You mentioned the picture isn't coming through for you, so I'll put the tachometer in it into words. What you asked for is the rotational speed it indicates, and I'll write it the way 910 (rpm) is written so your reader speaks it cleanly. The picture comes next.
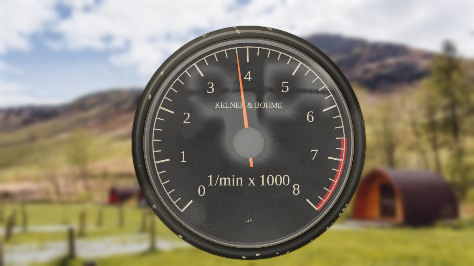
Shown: 3800 (rpm)
